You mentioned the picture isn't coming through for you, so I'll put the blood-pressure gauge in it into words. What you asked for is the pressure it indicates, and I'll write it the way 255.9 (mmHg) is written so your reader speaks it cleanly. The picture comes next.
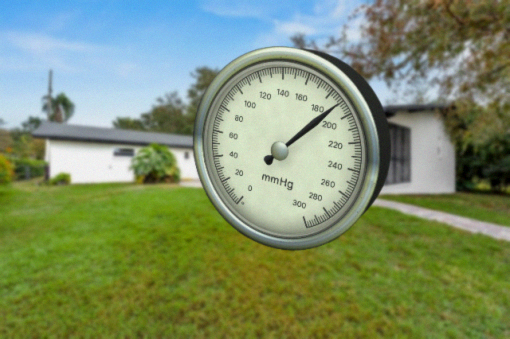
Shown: 190 (mmHg)
